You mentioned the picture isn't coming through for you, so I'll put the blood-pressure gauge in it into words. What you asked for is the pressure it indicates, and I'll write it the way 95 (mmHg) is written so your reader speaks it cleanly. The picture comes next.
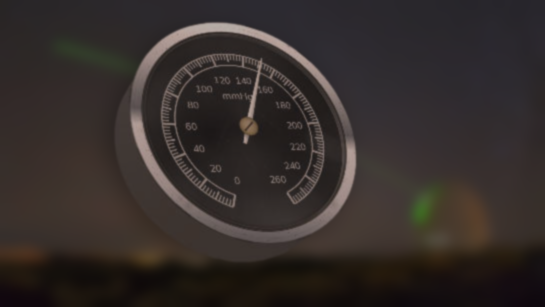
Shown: 150 (mmHg)
